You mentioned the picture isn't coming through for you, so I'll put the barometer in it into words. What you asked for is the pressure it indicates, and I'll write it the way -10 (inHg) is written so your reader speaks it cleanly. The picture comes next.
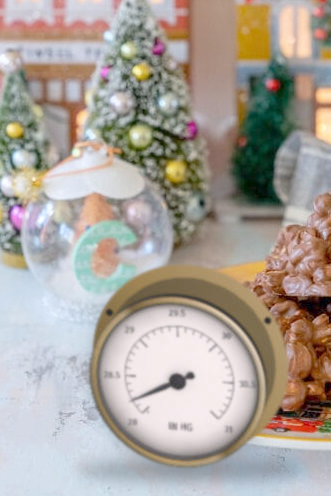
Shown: 28.2 (inHg)
